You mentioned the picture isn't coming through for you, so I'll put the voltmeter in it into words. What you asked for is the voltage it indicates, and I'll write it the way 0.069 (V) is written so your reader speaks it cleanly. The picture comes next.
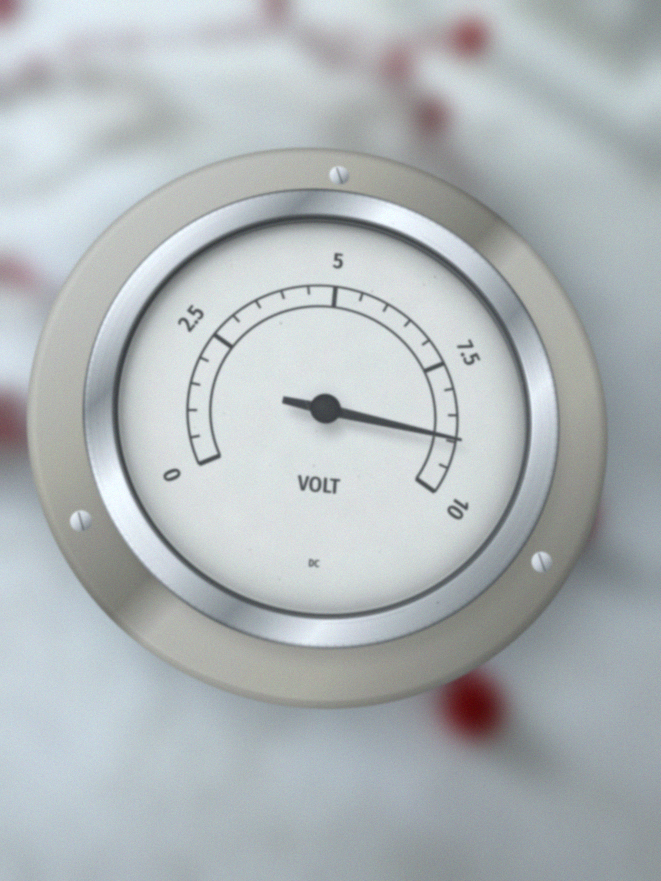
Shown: 9 (V)
